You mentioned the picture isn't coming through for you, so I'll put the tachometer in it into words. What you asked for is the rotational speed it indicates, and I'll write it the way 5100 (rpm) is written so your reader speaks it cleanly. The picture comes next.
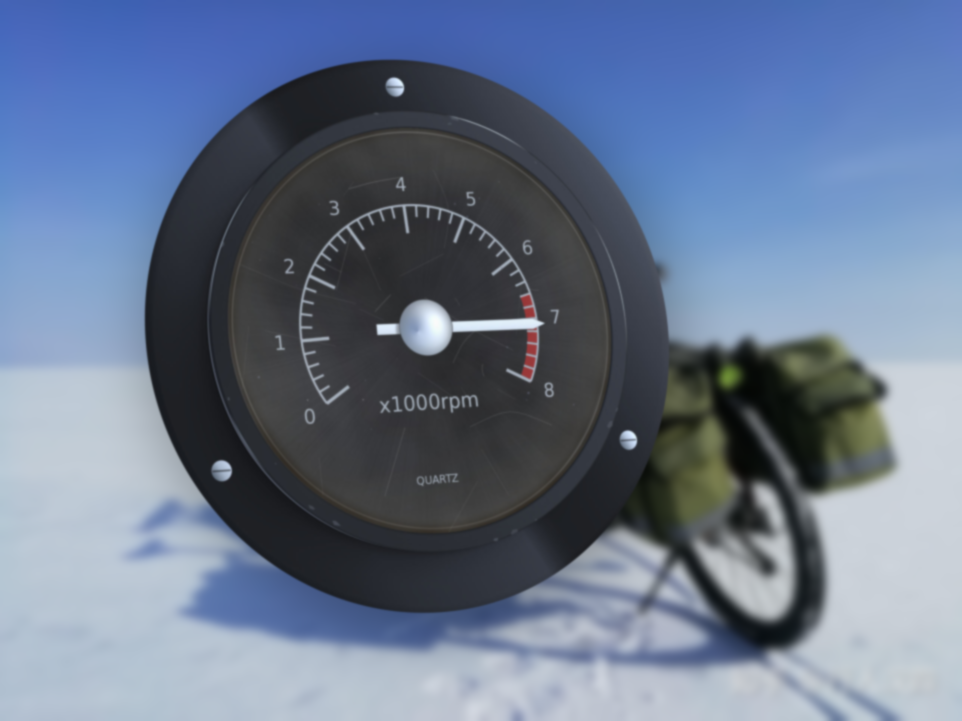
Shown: 7100 (rpm)
